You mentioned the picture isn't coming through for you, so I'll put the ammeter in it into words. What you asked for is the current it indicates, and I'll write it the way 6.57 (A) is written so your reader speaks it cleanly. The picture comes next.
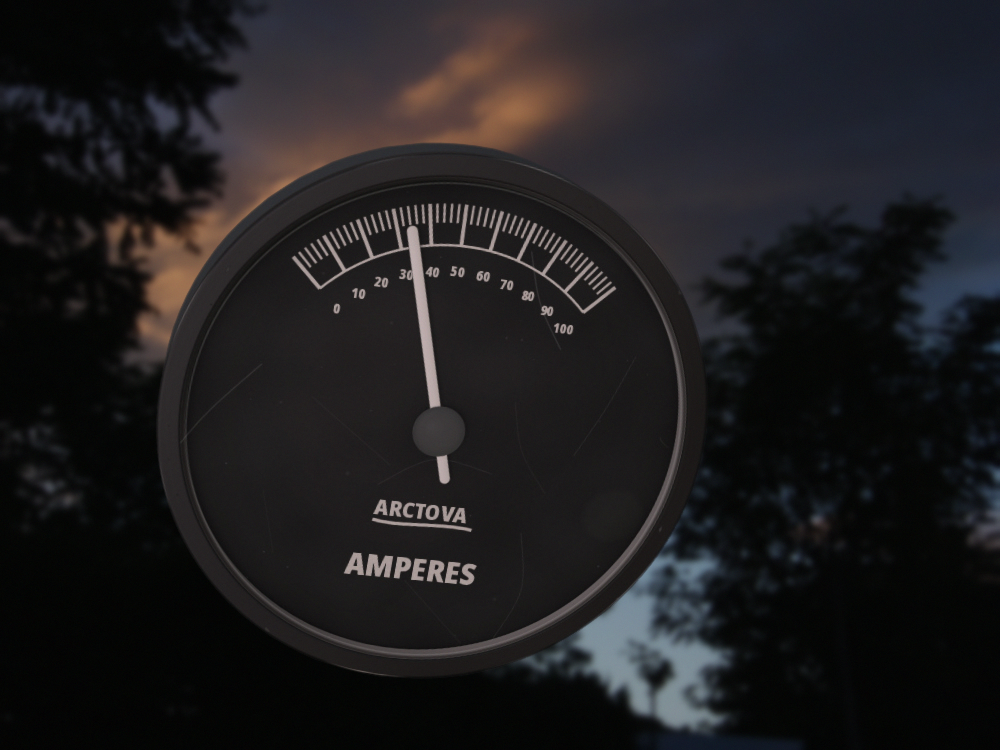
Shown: 34 (A)
